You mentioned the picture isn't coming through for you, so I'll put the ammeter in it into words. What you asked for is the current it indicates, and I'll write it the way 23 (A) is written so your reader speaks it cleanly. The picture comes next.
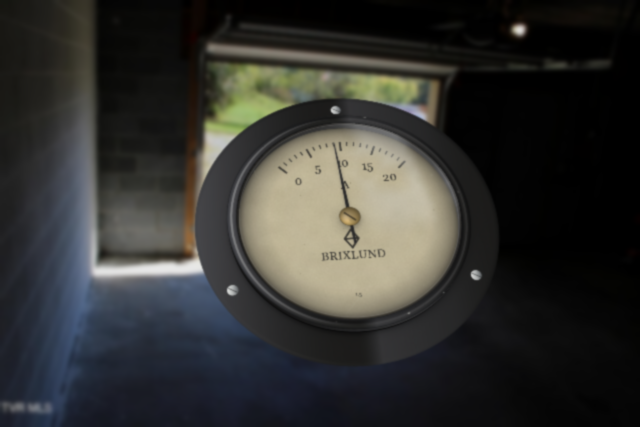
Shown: 9 (A)
